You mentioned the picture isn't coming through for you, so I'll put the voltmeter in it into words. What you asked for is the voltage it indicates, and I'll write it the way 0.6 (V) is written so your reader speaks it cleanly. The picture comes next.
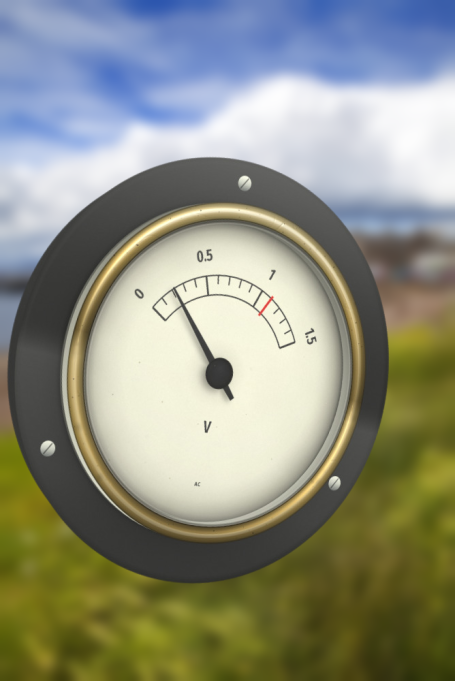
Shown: 0.2 (V)
